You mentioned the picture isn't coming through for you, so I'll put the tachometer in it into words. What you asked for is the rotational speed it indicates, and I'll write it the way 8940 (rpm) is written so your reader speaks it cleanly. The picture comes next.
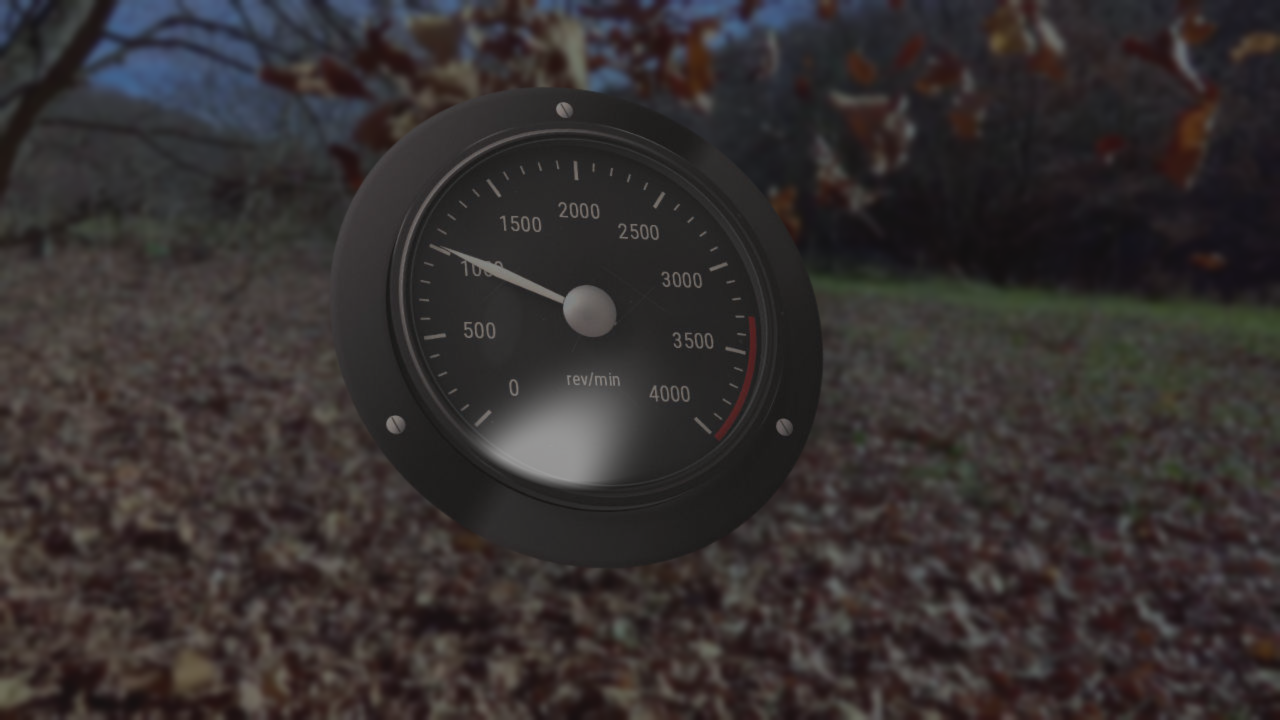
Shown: 1000 (rpm)
